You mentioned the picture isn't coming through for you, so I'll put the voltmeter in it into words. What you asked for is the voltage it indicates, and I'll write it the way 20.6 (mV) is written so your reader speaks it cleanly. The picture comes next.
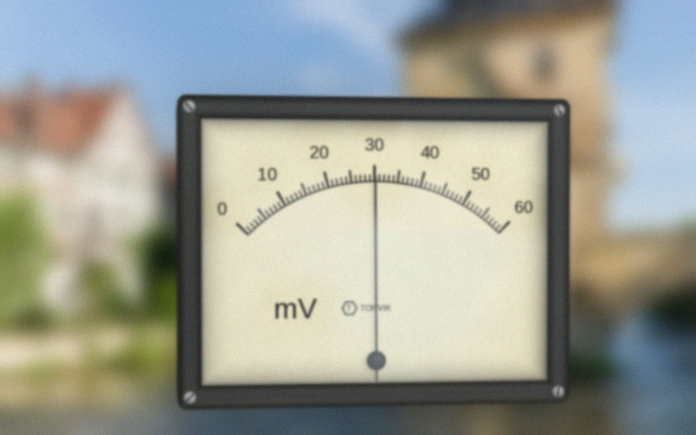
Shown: 30 (mV)
